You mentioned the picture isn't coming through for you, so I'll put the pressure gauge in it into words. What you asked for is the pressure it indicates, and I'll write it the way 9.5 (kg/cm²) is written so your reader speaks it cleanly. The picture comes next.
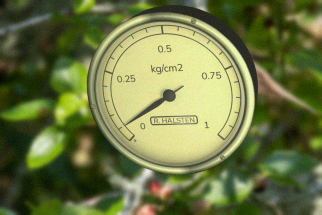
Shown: 0.05 (kg/cm²)
